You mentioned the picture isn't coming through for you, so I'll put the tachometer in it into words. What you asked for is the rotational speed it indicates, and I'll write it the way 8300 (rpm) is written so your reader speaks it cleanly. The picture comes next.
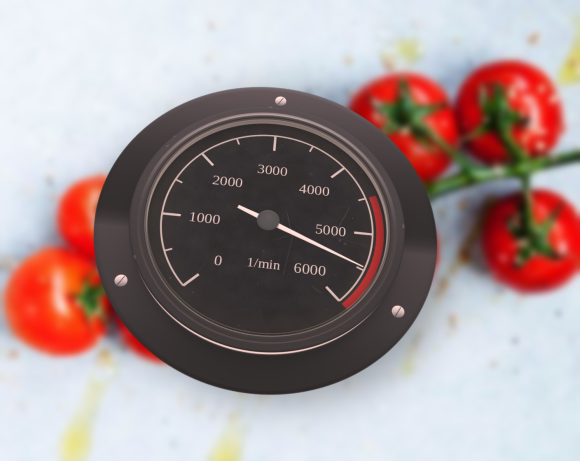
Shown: 5500 (rpm)
